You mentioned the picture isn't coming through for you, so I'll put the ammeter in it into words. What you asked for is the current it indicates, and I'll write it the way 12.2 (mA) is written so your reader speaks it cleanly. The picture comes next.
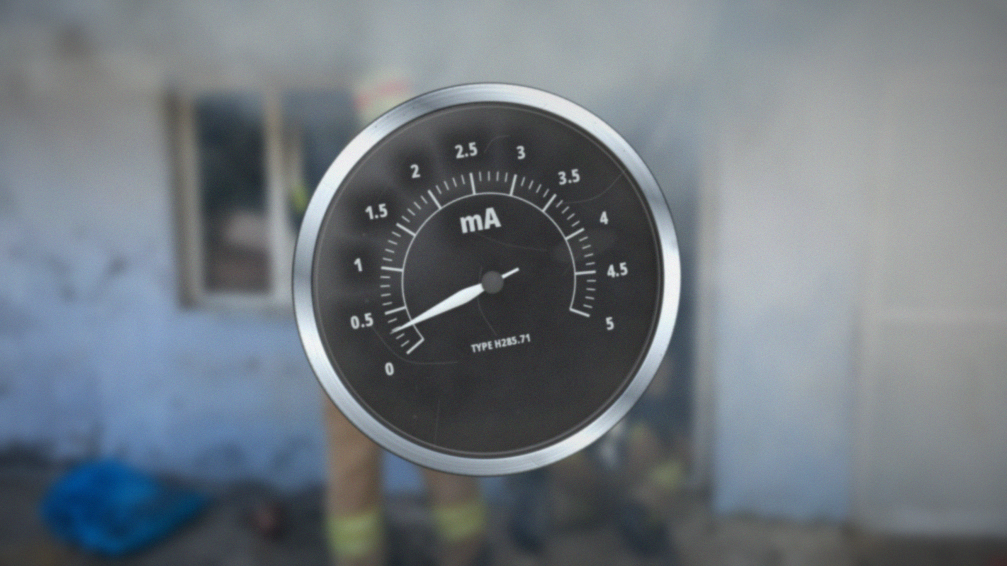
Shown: 0.3 (mA)
